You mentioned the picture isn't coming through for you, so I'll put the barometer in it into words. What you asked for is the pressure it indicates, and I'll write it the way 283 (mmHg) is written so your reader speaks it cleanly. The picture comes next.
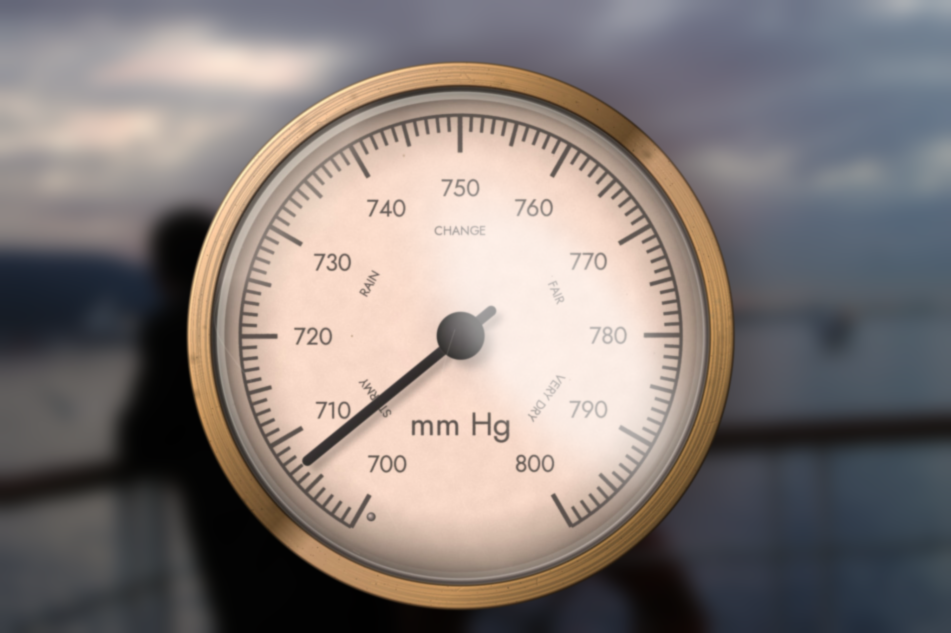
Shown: 707 (mmHg)
